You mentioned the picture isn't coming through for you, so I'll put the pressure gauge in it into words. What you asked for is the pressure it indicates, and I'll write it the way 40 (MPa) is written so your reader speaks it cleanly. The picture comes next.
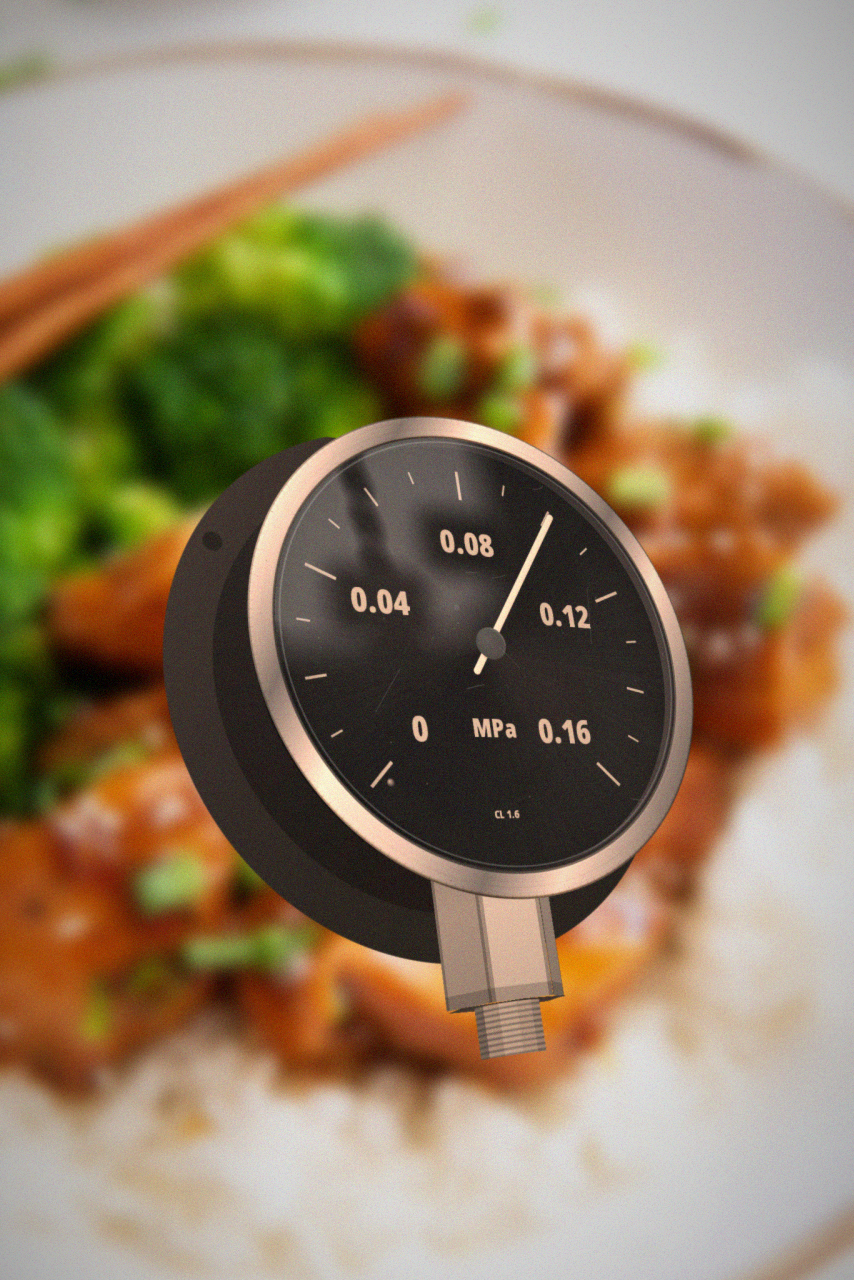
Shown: 0.1 (MPa)
